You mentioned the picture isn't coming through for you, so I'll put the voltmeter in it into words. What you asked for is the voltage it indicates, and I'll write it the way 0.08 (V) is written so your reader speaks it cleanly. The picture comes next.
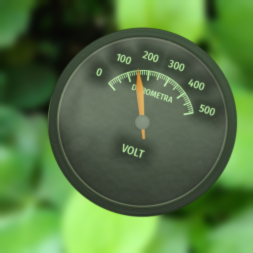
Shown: 150 (V)
